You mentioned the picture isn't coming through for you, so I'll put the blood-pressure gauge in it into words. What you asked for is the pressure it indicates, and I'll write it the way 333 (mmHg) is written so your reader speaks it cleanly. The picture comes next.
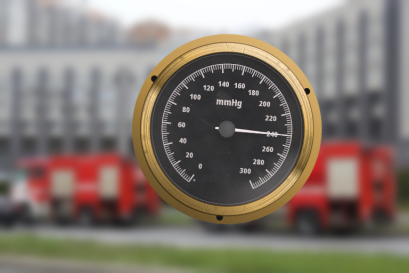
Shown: 240 (mmHg)
